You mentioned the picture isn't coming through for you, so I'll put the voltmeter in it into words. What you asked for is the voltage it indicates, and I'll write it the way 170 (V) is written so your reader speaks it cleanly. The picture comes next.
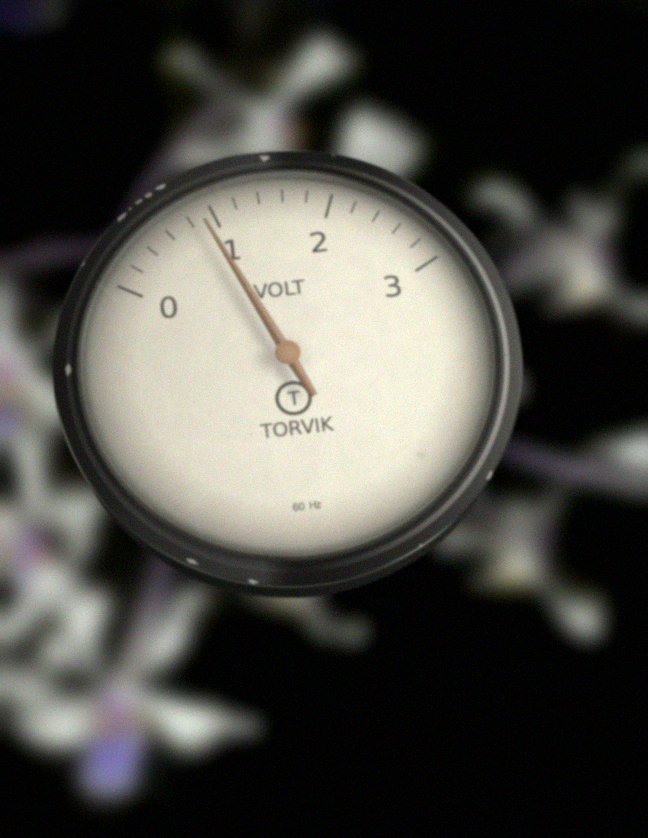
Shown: 0.9 (V)
